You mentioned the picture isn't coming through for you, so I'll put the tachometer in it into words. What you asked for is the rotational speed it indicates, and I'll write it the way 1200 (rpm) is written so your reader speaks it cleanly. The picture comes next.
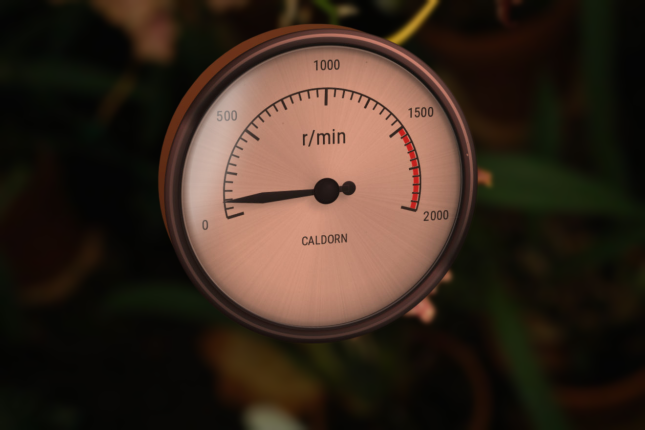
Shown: 100 (rpm)
